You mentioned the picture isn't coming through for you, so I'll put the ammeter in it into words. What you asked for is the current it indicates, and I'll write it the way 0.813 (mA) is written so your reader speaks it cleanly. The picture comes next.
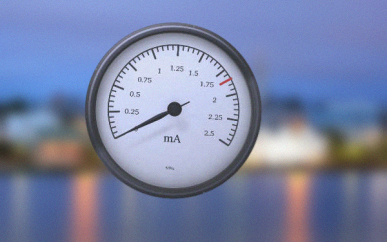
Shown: 0 (mA)
